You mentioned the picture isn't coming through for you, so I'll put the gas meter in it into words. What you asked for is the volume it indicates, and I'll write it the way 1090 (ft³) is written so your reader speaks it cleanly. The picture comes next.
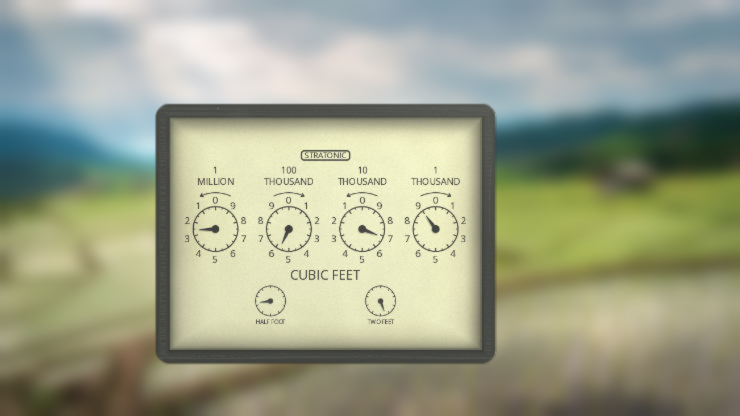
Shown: 256900 (ft³)
